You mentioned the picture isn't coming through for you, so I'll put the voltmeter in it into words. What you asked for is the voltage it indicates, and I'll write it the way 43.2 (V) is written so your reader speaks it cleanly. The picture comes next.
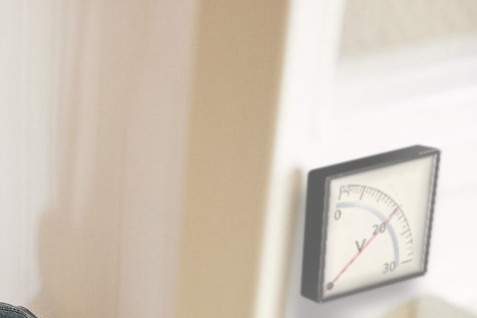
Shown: 20 (V)
